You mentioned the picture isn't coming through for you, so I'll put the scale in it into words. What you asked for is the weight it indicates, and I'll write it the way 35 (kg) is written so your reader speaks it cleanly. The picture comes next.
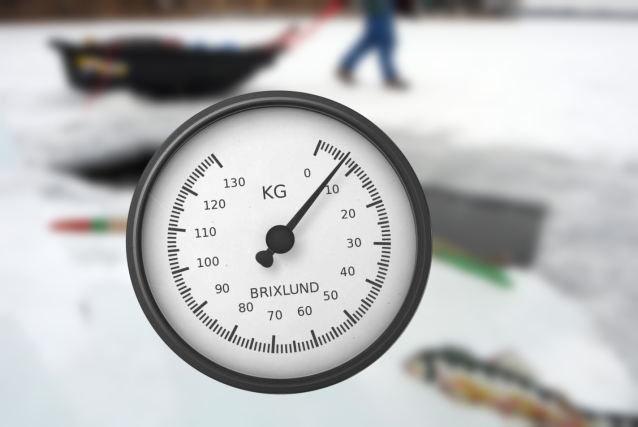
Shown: 7 (kg)
